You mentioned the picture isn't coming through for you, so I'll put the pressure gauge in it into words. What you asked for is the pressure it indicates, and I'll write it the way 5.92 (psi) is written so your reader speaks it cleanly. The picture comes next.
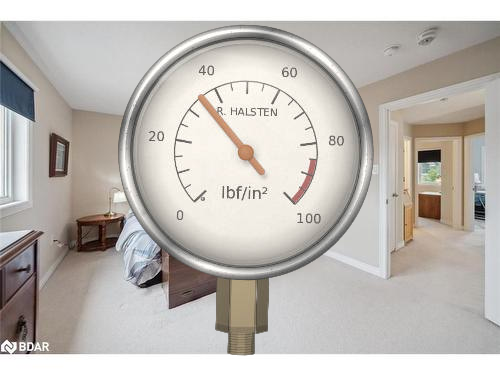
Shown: 35 (psi)
